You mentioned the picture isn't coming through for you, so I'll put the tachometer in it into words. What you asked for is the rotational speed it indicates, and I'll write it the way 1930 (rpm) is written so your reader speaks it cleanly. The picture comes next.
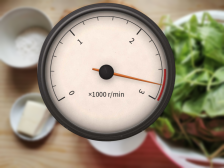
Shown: 2800 (rpm)
